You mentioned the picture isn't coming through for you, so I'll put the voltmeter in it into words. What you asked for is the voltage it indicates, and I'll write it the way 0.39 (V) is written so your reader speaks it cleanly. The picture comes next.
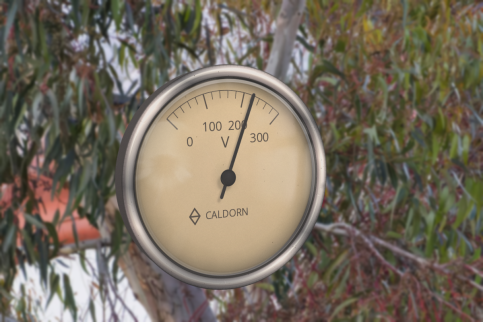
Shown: 220 (V)
